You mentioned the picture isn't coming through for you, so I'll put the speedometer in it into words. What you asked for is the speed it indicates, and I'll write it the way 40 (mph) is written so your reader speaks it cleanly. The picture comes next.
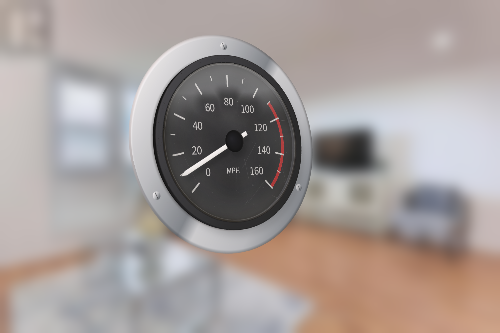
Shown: 10 (mph)
